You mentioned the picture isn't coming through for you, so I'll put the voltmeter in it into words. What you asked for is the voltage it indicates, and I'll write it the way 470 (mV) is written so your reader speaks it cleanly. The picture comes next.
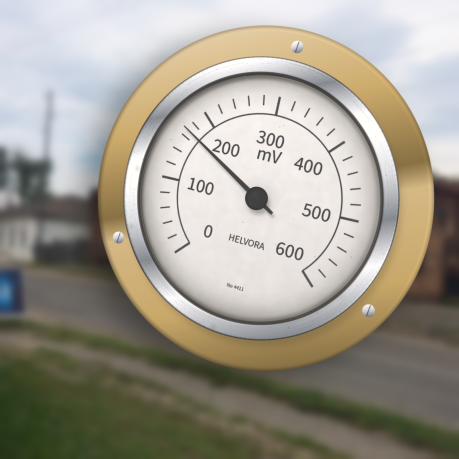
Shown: 170 (mV)
